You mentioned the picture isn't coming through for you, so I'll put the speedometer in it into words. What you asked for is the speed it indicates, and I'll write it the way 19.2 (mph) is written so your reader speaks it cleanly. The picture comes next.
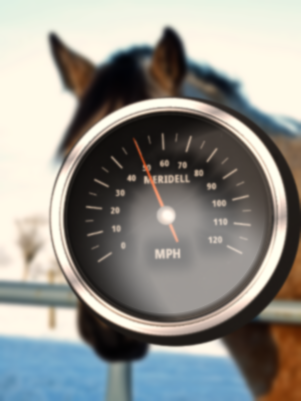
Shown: 50 (mph)
